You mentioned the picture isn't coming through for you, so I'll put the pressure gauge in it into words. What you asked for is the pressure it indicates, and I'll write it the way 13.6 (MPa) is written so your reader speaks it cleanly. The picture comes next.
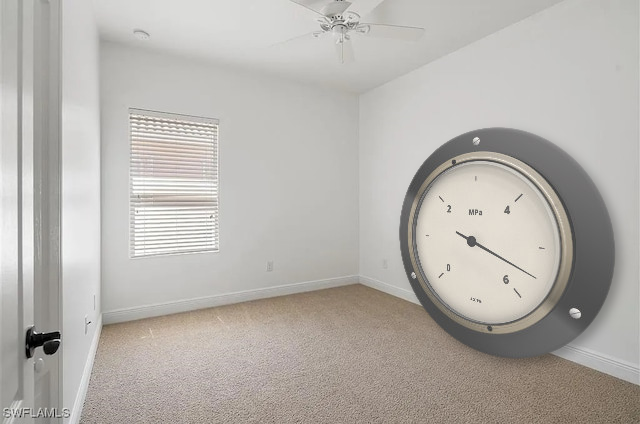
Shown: 5.5 (MPa)
